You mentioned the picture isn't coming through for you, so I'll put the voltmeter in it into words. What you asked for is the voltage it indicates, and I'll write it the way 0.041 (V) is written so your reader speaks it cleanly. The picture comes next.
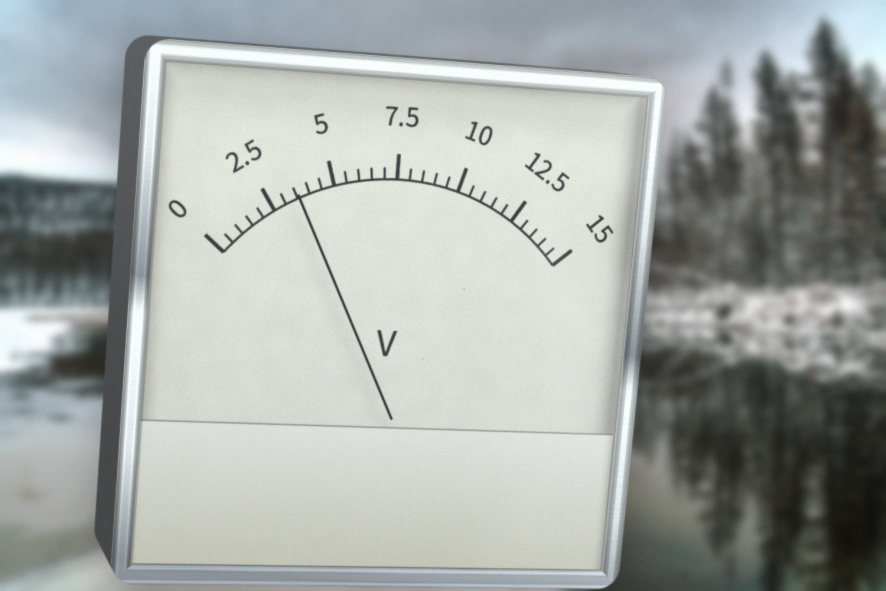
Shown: 3.5 (V)
